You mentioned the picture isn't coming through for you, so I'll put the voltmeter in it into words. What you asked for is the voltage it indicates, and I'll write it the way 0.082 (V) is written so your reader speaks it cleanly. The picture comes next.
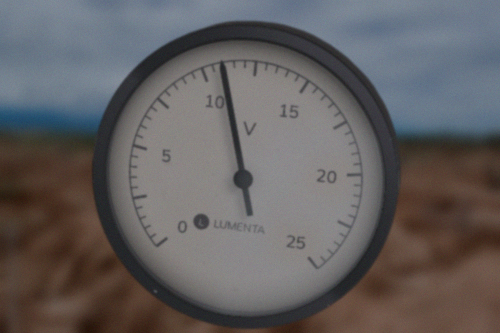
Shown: 11 (V)
